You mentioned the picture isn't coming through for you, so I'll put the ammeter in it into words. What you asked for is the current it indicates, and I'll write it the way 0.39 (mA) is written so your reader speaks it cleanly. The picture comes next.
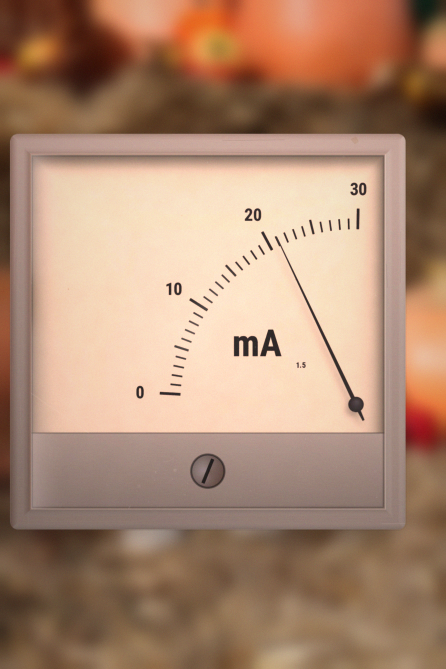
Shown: 21 (mA)
